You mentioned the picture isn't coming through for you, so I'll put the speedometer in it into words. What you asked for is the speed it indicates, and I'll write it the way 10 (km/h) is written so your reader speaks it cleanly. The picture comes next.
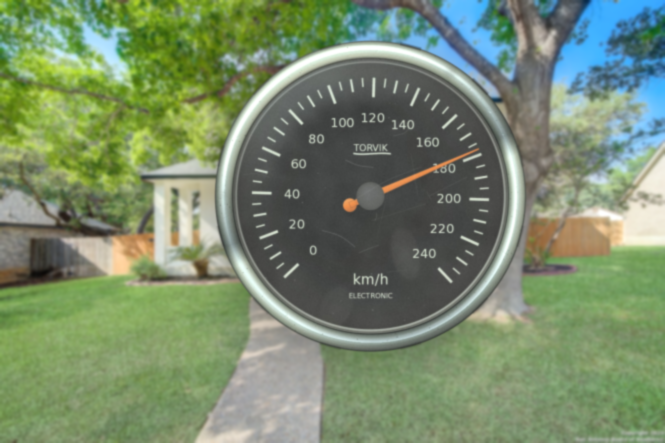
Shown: 177.5 (km/h)
